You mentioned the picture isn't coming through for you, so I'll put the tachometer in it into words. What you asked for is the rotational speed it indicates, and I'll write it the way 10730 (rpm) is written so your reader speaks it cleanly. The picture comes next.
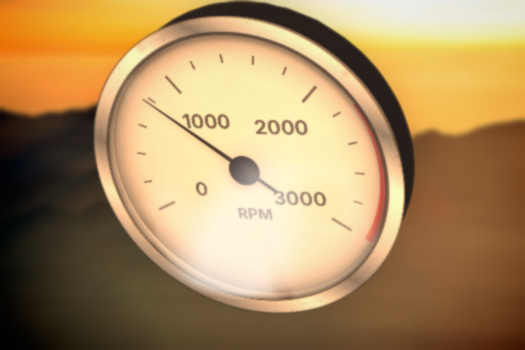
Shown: 800 (rpm)
